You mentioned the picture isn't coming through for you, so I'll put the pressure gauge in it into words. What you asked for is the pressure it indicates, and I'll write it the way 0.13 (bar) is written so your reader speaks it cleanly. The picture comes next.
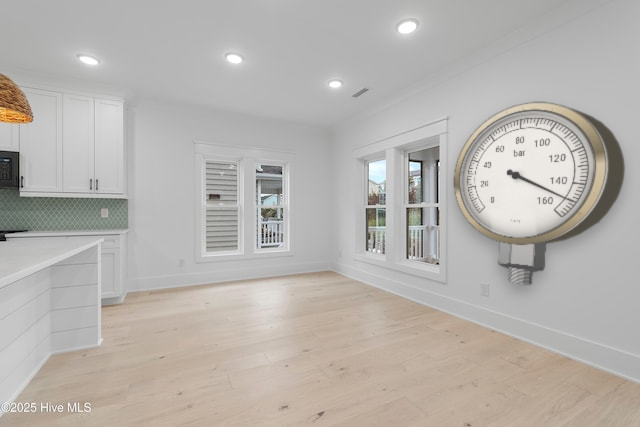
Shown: 150 (bar)
